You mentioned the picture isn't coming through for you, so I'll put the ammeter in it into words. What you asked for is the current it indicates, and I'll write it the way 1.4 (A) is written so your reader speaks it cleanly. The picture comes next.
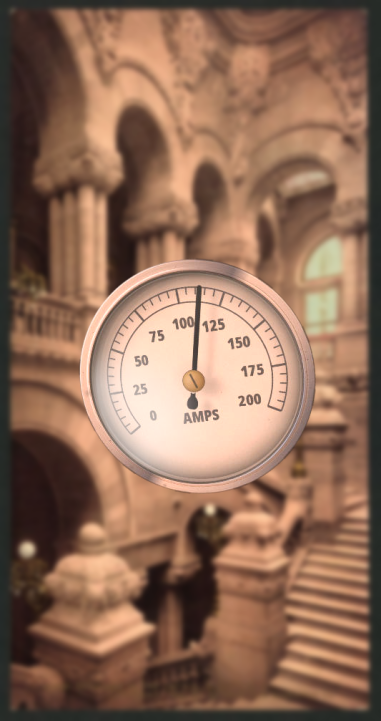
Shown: 112.5 (A)
